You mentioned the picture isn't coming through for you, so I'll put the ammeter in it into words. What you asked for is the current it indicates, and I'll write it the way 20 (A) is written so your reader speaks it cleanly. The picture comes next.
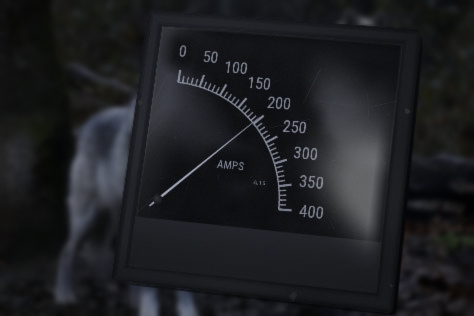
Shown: 200 (A)
